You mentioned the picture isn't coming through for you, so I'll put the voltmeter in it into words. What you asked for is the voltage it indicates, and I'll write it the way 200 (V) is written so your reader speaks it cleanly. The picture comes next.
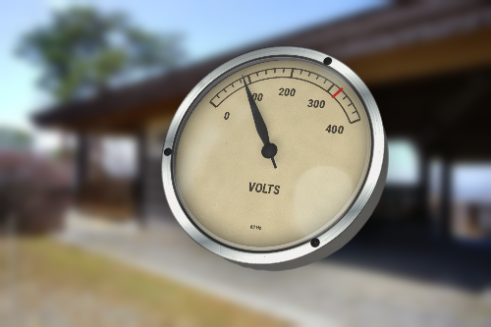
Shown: 90 (V)
